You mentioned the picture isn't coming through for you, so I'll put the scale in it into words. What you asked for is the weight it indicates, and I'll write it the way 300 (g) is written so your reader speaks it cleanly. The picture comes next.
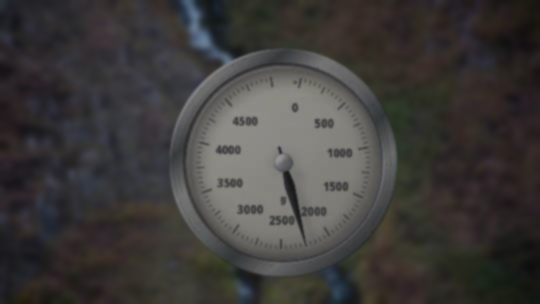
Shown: 2250 (g)
